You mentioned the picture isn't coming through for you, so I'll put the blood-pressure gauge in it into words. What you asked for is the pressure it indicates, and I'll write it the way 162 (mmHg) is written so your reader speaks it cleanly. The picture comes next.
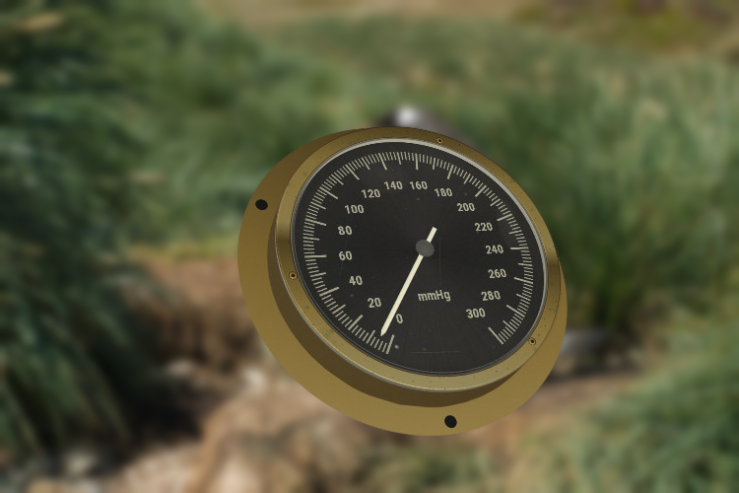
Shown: 6 (mmHg)
